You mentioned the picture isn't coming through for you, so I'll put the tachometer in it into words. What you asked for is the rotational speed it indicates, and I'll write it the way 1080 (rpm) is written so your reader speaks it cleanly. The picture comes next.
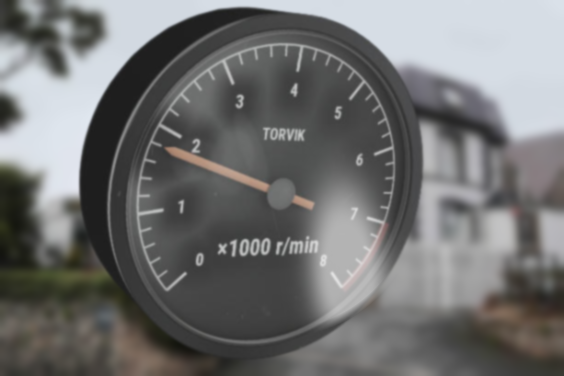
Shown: 1800 (rpm)
